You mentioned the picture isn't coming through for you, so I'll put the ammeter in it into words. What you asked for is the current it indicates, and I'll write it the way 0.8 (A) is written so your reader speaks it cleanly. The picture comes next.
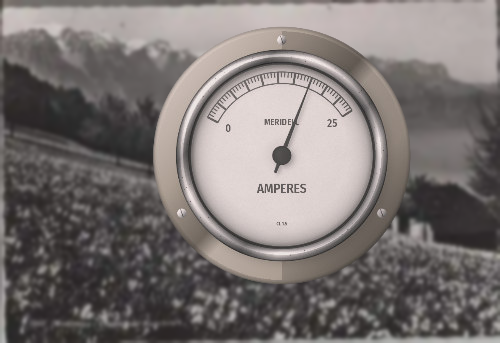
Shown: 17.5 (A)
